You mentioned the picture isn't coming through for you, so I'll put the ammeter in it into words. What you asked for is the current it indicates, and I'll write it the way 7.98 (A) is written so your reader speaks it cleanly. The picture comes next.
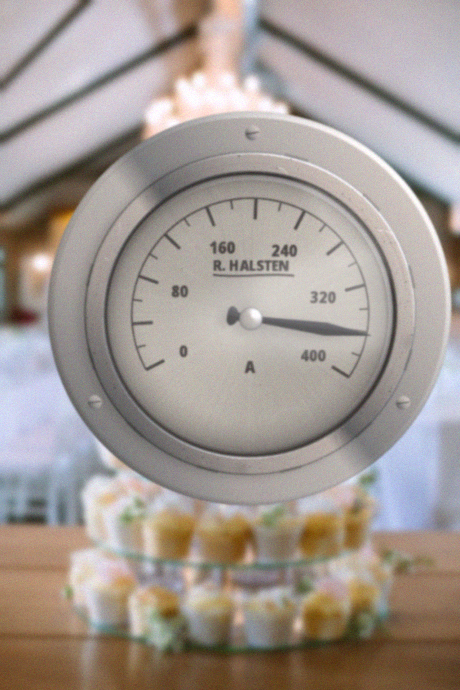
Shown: 360 (A)
